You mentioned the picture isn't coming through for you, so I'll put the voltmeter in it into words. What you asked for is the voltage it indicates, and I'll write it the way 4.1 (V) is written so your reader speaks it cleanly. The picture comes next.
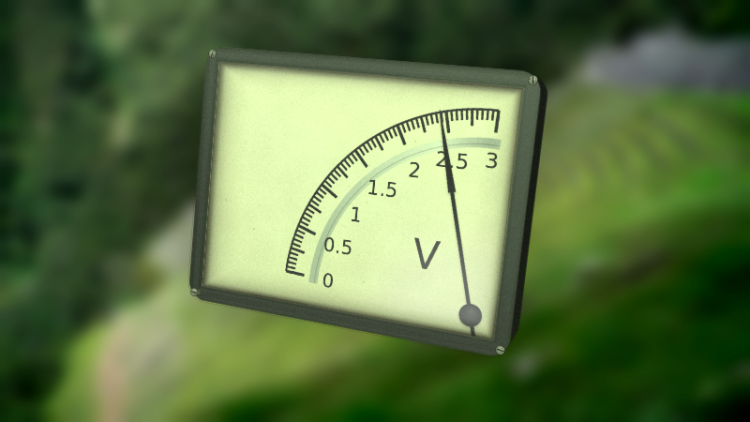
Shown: 2.45 (V)
